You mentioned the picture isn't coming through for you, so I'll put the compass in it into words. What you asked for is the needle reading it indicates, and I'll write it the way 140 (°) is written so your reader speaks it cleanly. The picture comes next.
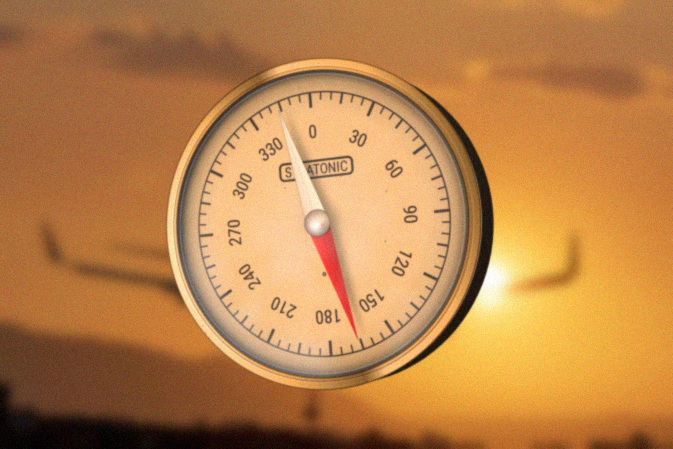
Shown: 165 (°)
